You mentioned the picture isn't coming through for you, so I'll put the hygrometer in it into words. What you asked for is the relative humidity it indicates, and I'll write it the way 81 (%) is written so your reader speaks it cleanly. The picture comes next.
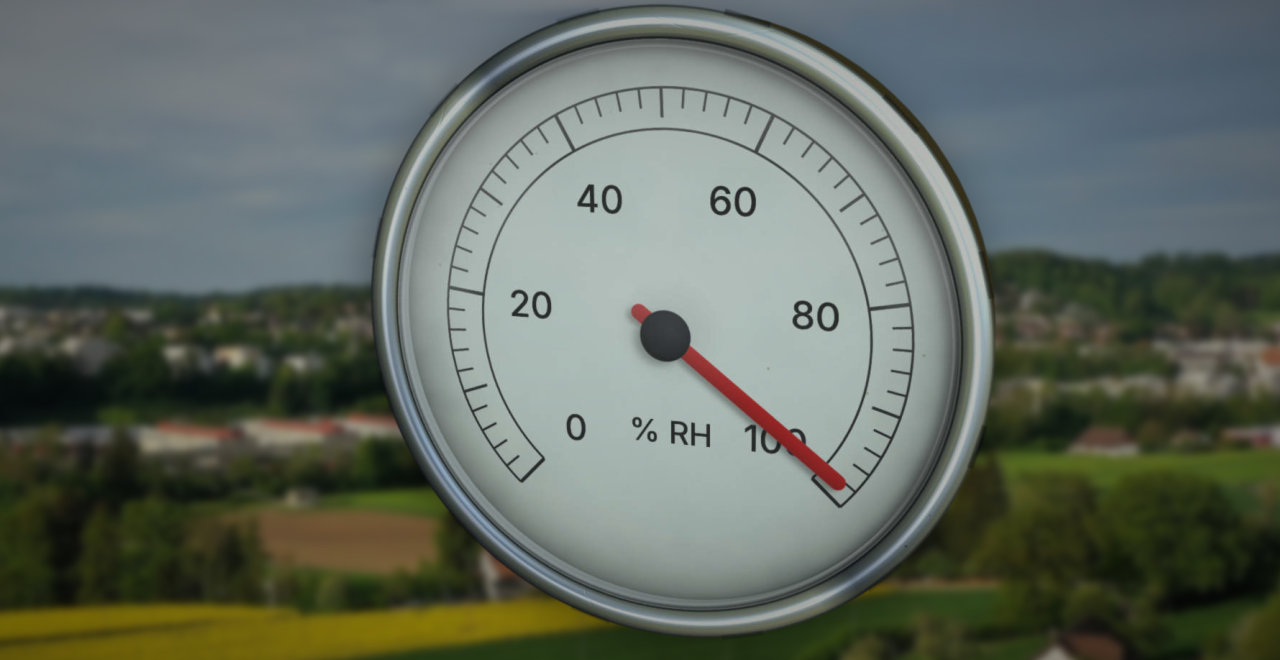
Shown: 98 (%)
